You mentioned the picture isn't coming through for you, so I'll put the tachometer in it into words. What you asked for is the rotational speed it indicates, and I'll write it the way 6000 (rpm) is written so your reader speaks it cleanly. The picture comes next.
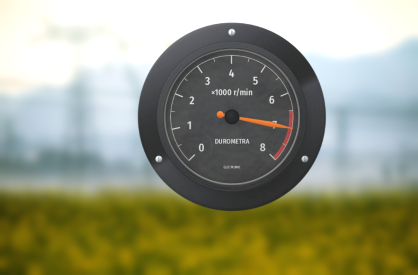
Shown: 7000 (rpm)
